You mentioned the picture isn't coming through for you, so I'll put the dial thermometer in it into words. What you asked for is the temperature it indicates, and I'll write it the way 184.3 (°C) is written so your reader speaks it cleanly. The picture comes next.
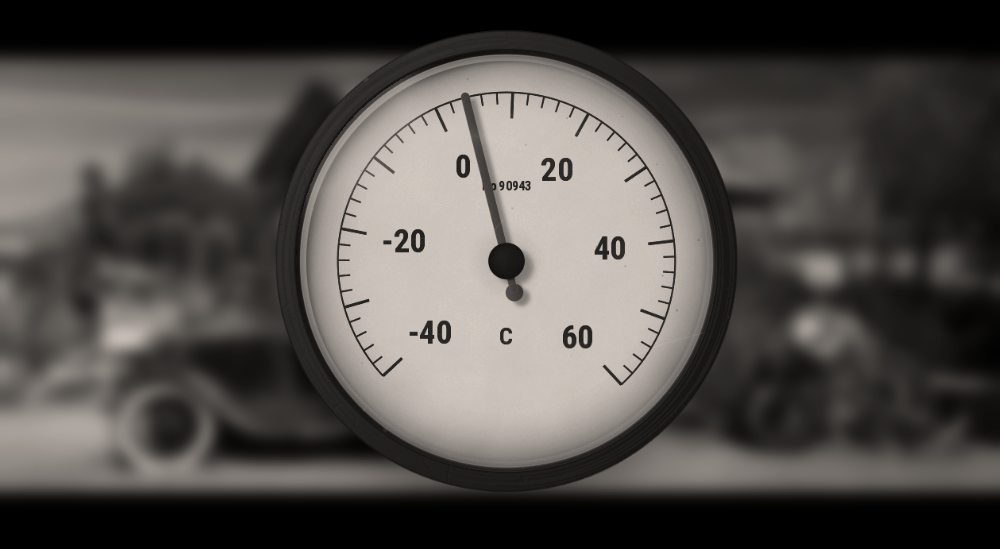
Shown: 4 (°C)
